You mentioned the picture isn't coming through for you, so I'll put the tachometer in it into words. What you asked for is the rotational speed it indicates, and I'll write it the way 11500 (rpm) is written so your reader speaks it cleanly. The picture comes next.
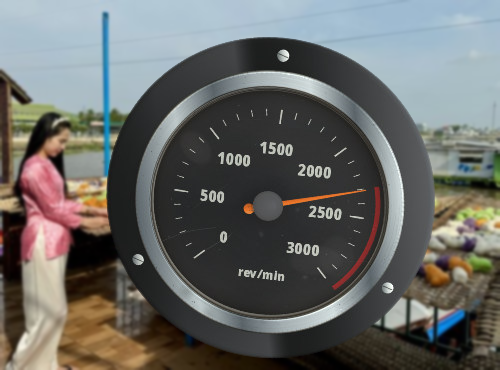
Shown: 2300 (rpm)
